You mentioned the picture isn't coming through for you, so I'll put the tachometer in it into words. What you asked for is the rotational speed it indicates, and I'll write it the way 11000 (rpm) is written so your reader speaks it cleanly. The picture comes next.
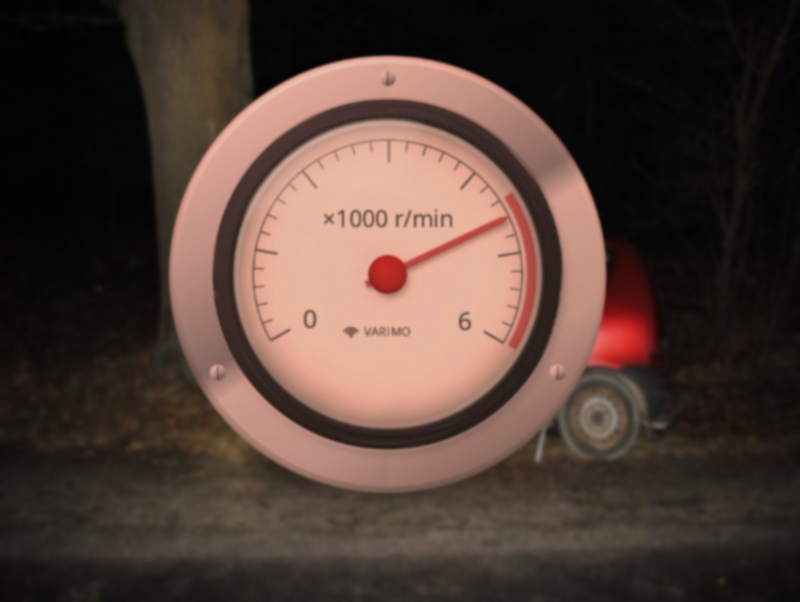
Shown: 4600 (rpm)
